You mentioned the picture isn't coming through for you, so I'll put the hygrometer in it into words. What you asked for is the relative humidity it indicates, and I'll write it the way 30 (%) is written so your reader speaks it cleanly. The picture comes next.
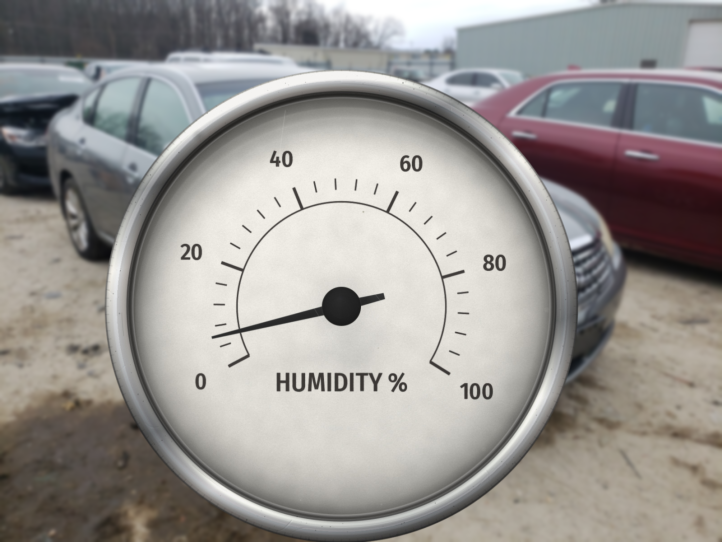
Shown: 6 (%)
